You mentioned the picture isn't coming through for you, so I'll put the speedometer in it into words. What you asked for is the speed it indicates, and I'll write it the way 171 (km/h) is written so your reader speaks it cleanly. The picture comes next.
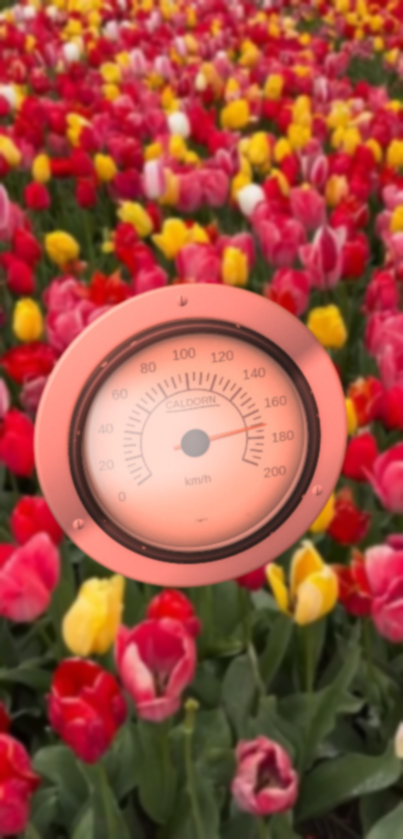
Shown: 170 (km/h)
